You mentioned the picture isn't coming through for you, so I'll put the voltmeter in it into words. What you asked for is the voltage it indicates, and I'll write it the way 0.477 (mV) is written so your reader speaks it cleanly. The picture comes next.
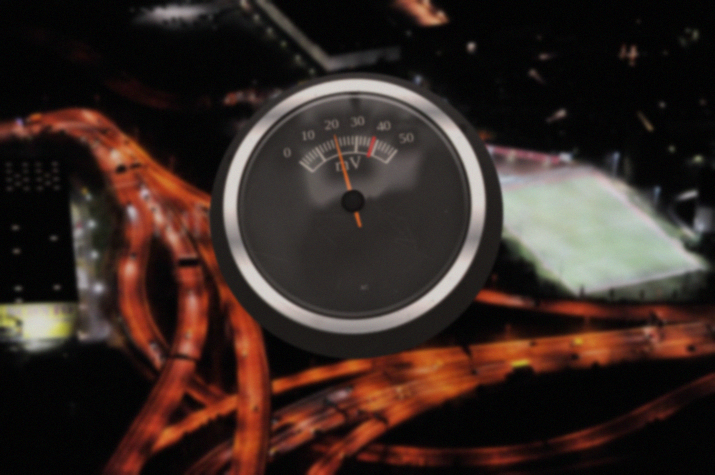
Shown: 20 (mV)
